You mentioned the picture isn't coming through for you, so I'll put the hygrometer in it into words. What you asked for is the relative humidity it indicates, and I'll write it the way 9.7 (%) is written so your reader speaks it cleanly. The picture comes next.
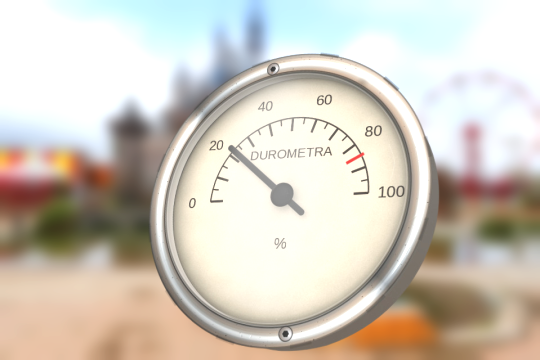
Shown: 22.5 (%)
